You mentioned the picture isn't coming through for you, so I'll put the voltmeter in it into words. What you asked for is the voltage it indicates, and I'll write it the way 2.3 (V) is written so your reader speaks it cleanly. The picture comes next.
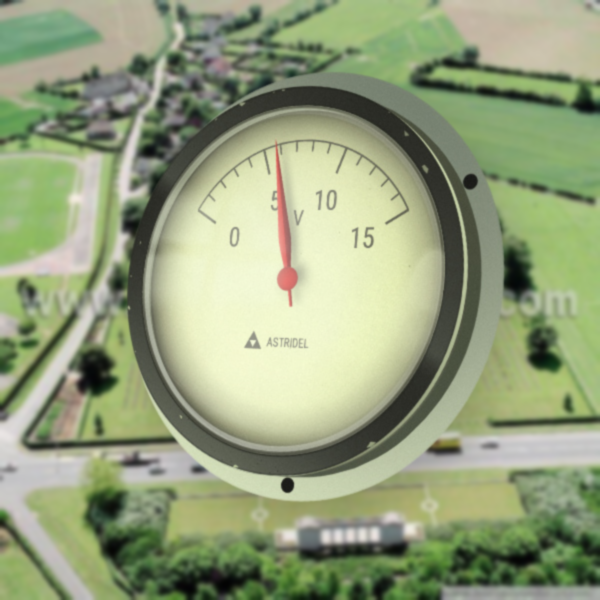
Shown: 6 (V)
